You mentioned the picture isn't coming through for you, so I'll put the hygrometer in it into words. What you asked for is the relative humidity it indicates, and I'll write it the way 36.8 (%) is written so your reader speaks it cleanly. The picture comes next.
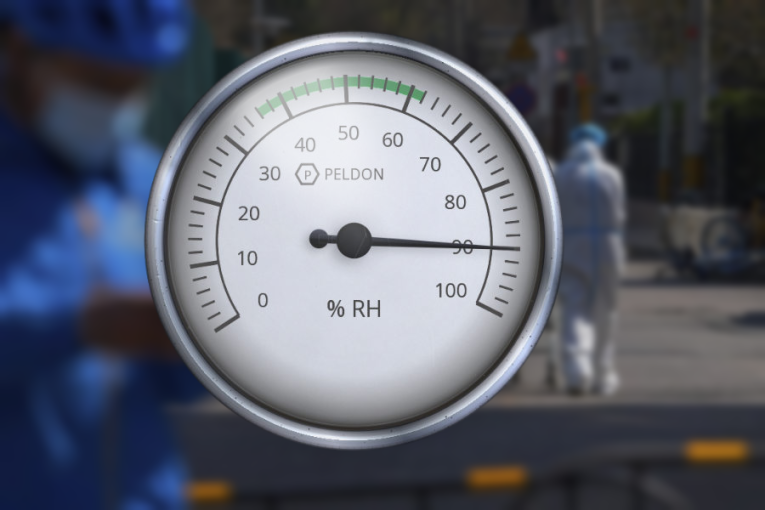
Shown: 90 (%)
